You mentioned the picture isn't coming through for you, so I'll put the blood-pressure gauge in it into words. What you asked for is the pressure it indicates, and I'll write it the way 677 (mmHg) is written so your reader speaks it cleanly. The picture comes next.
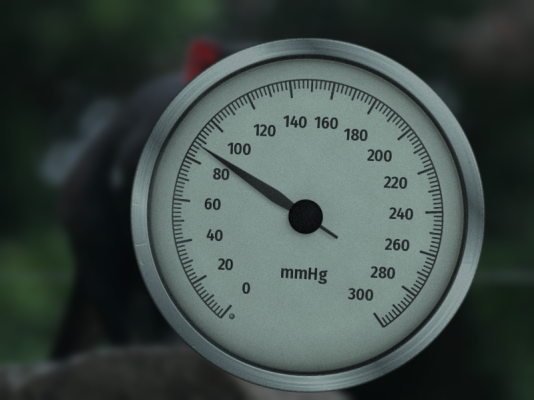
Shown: 88 (mmHg)
